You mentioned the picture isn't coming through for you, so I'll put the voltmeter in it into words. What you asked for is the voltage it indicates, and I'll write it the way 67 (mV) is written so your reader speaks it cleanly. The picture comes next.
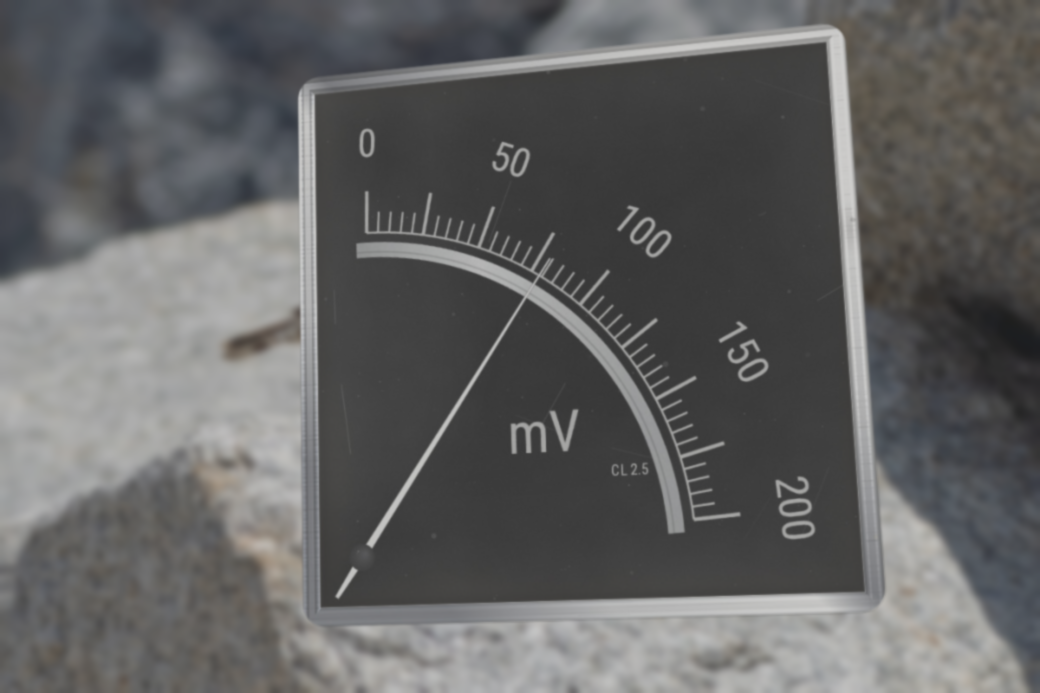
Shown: 80 (mV)
